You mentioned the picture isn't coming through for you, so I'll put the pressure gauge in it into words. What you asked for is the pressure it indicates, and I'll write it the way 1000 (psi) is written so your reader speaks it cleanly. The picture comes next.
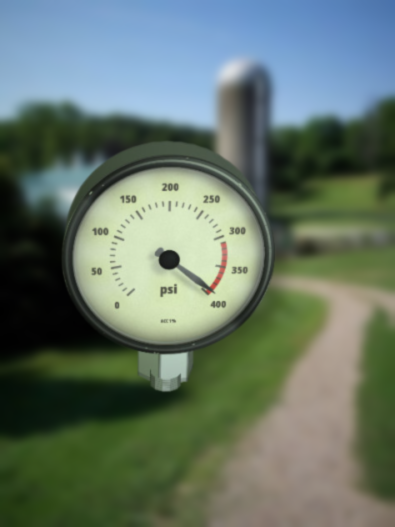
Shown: 390 (psi)
